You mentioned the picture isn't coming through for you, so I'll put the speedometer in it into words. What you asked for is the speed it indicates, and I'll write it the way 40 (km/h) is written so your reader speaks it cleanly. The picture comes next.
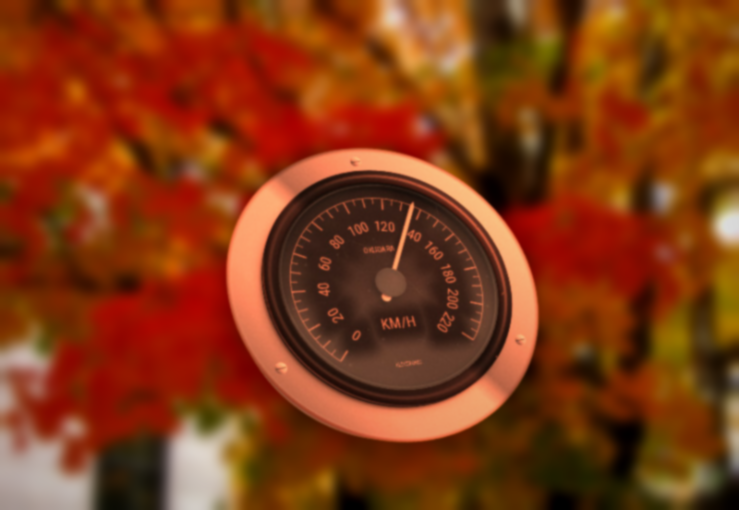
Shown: 135 (km/h)
